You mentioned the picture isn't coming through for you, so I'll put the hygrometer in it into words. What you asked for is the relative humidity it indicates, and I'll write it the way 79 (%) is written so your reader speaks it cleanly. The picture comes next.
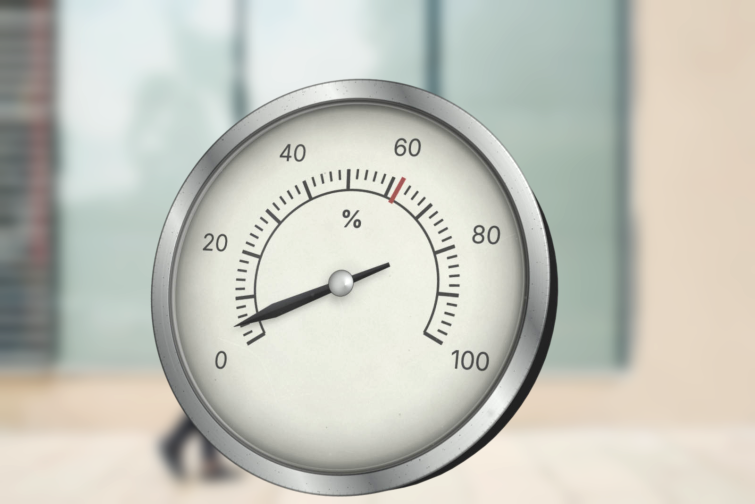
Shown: 4 (%)
